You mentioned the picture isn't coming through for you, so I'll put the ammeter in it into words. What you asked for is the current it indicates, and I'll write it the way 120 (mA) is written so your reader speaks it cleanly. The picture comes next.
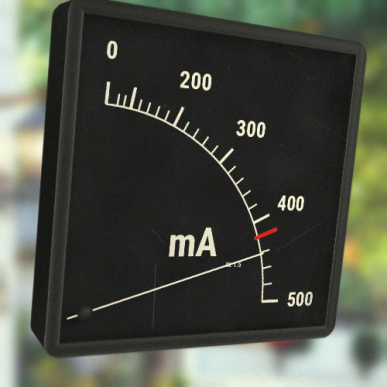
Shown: 440 (mA)
